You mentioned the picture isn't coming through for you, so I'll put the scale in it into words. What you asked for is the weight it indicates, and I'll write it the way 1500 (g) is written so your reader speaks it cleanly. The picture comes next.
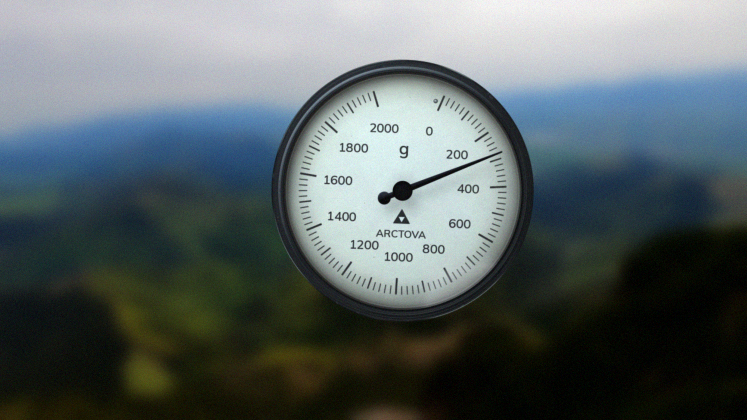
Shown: 280 (g)
